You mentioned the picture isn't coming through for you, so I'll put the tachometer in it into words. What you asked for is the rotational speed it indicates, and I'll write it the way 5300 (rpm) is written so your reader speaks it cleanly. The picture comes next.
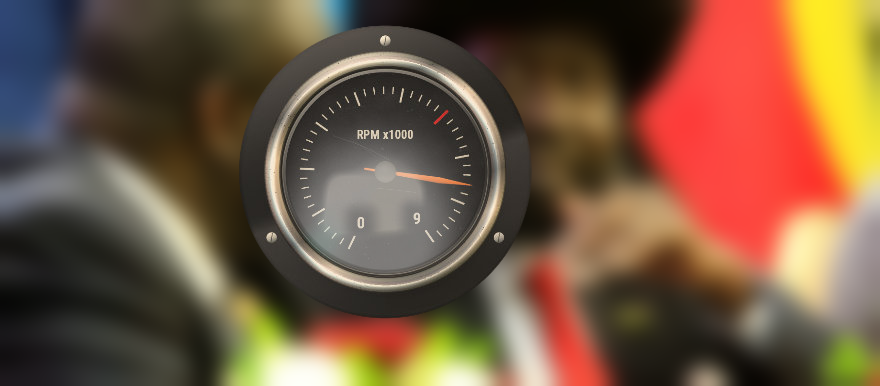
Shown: 7600 (rpm)
